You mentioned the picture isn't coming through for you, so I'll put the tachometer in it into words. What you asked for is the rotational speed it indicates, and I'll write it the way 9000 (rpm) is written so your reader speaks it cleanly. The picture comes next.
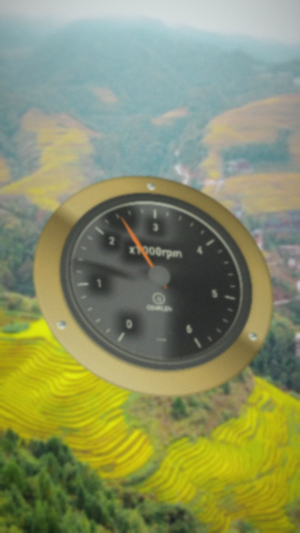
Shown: 2400 (rpm)
